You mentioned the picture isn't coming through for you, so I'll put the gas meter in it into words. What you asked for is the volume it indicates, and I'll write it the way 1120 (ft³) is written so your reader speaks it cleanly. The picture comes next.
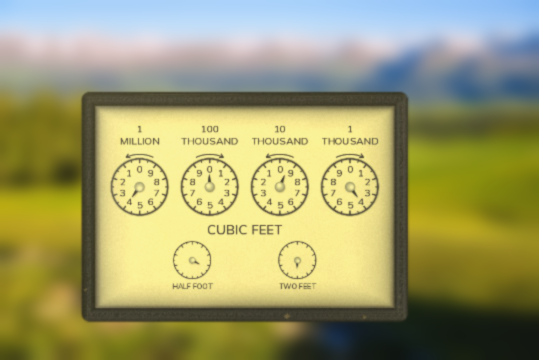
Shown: 399400 (ft³)
